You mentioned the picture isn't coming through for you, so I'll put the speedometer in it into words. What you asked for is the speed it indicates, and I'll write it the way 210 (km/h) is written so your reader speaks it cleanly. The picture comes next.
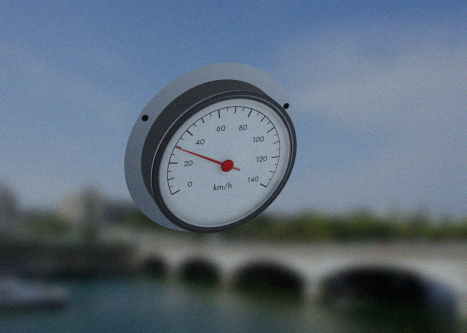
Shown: 30 (km/h)
